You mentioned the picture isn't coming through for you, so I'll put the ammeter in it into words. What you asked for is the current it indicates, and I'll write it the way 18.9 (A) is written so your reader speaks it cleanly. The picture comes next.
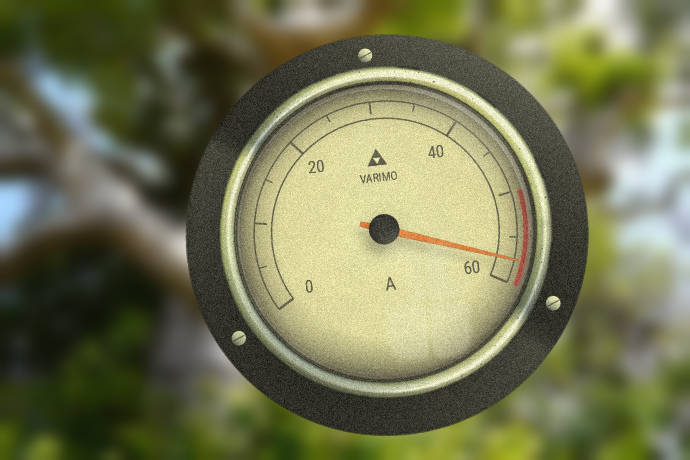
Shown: 57.5 (A)
